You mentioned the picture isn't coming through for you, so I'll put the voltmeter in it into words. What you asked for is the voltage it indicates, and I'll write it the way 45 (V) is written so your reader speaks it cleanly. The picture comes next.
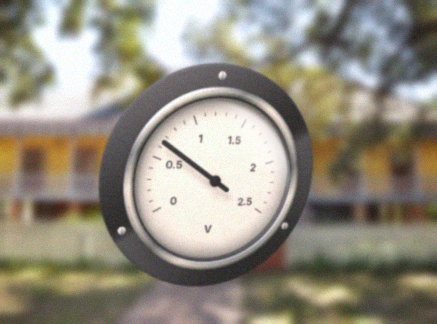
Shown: 0.65 (V)
